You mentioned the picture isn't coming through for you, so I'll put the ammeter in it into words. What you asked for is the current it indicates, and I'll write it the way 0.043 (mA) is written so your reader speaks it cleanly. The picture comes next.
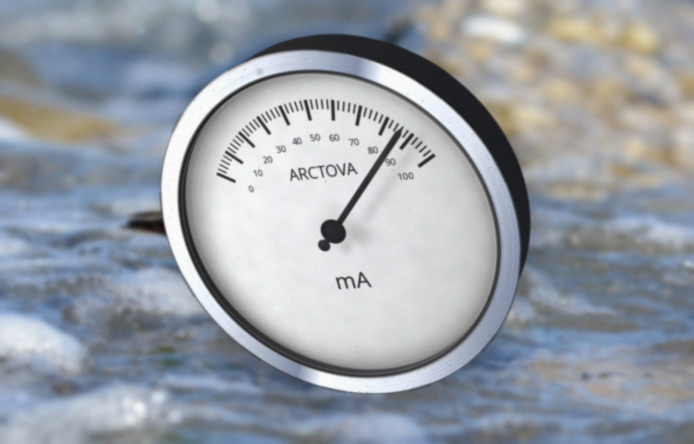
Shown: 86 (mA)
